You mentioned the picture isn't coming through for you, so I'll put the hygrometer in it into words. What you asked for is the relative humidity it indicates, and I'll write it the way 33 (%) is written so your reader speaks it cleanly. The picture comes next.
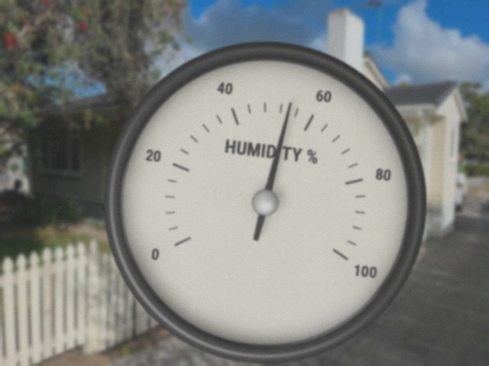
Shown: 54 (%)
